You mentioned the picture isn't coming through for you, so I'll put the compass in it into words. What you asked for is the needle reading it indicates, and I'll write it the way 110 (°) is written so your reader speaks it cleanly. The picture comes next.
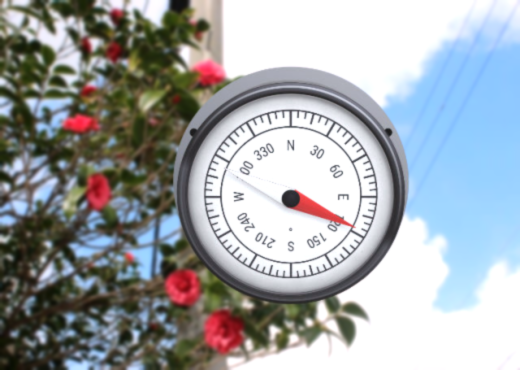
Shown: 115 (°)
